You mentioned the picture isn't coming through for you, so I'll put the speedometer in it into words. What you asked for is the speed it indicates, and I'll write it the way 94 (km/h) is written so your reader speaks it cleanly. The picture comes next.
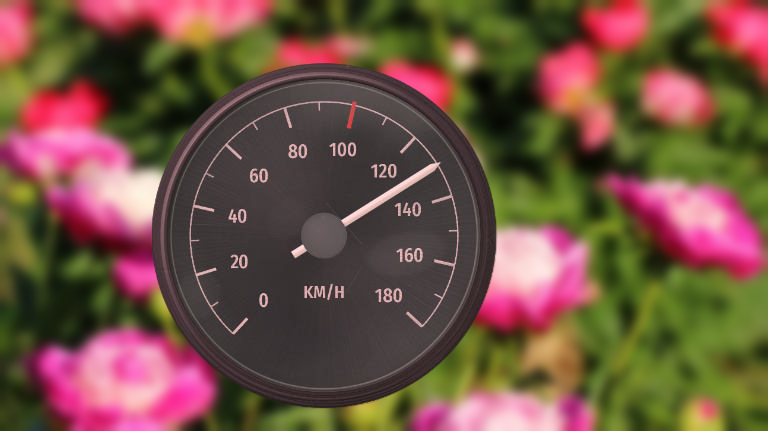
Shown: 130 (km/h)
